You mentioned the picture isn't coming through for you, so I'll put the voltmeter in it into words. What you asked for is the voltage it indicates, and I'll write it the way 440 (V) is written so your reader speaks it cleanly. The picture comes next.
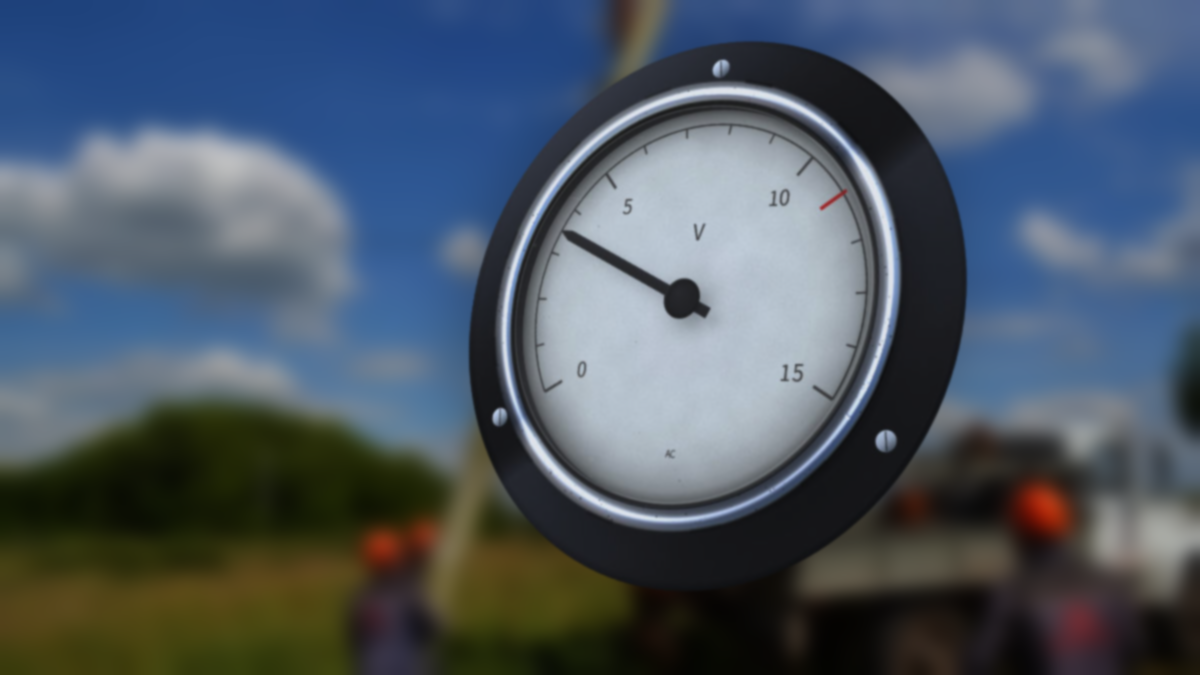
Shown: 3.5 (V)
